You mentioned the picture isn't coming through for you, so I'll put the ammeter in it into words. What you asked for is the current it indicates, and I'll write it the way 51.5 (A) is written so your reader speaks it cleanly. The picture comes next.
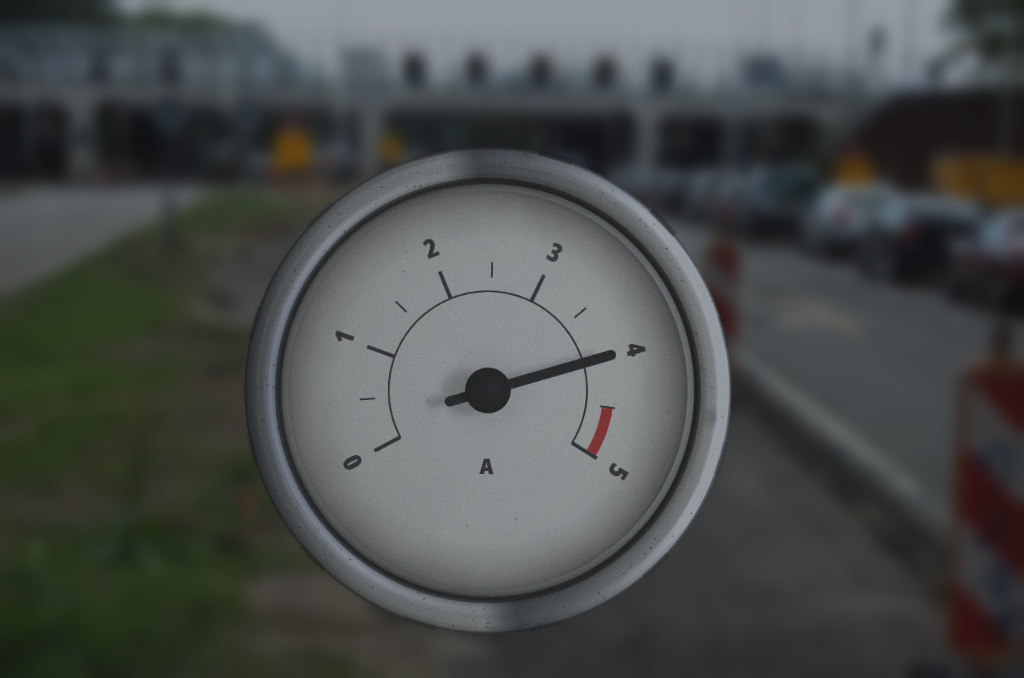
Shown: 4 (A)
